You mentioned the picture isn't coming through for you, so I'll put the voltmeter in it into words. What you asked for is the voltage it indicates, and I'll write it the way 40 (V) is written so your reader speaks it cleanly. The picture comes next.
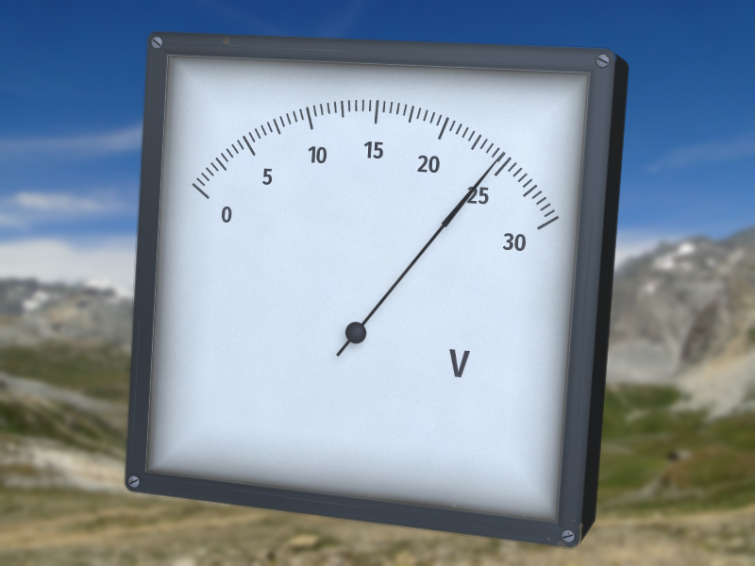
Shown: 24.5 (V)
